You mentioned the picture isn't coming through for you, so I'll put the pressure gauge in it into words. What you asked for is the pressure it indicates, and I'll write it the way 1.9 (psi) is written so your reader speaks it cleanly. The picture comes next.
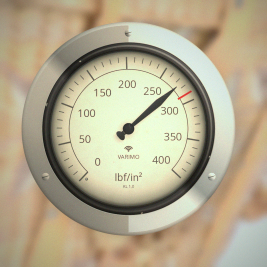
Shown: 275 (psi)
